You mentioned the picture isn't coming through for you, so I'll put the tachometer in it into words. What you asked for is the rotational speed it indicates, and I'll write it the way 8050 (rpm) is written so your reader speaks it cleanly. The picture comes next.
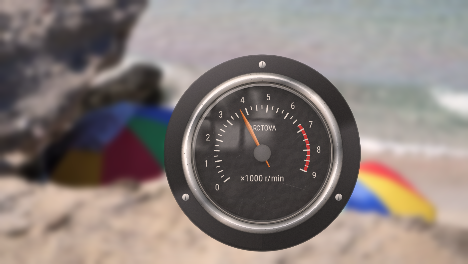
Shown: 3750 (rpm)
